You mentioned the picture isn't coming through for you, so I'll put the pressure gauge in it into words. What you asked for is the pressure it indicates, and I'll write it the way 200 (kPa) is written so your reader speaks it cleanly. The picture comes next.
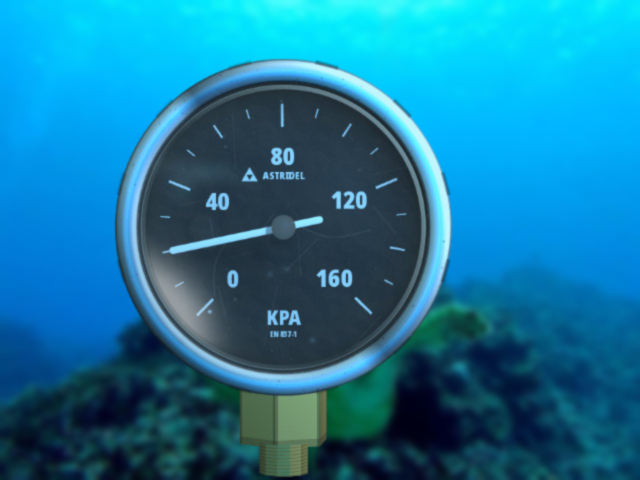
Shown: 20 (kPa)
